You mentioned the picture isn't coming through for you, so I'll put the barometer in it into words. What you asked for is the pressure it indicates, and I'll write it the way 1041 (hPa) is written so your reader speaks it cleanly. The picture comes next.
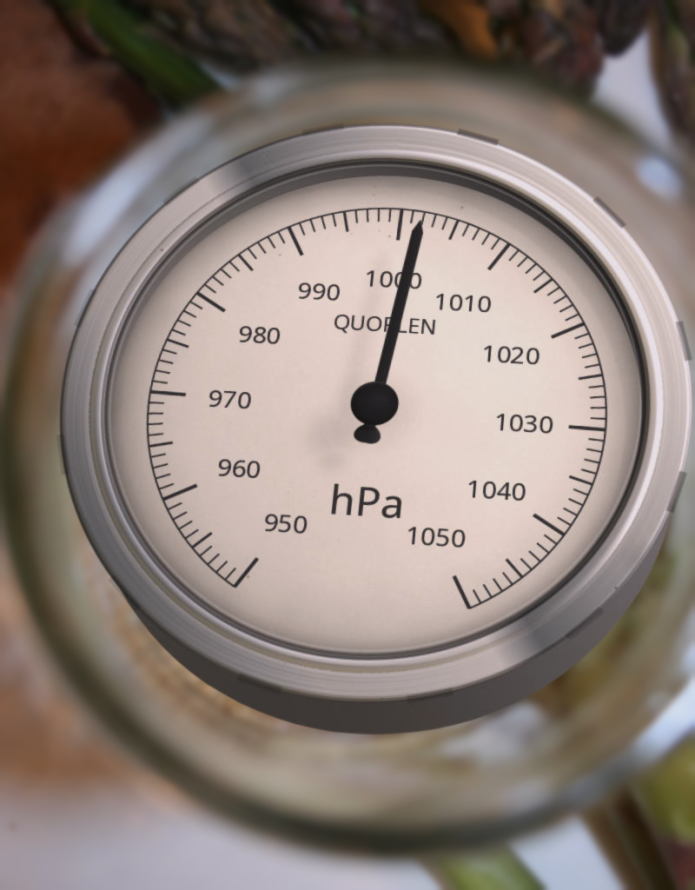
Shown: 1002 (hPa)
